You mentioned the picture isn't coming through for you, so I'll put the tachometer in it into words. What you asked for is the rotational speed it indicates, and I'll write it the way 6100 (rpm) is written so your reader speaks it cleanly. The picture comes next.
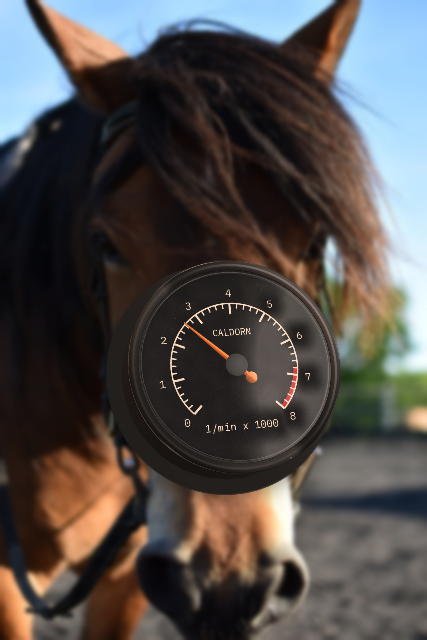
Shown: 2600 (rpm)
